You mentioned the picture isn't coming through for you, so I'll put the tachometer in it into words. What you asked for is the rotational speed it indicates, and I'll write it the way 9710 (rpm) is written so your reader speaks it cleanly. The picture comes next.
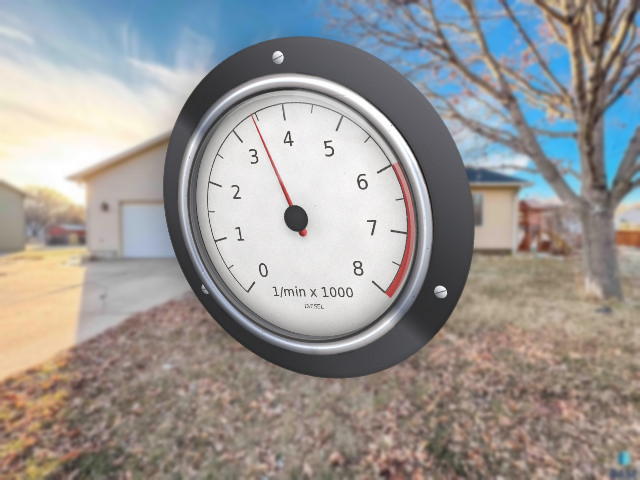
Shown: 3500 (rpm)
